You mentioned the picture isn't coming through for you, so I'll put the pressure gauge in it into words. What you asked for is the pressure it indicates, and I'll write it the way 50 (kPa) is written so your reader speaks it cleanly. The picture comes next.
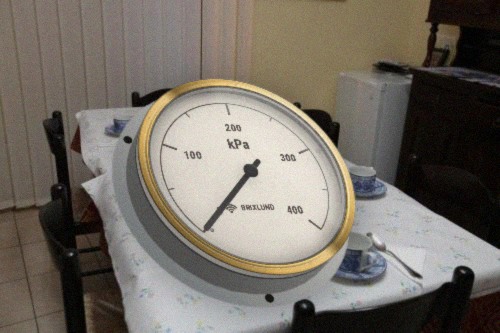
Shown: 0 (kPa)
